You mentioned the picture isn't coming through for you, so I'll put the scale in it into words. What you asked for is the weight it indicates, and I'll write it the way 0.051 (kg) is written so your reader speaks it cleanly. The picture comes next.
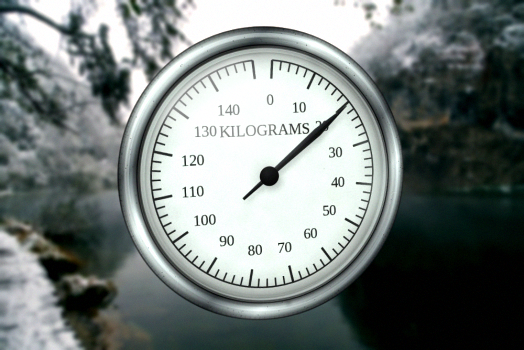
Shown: 20 (kg)
